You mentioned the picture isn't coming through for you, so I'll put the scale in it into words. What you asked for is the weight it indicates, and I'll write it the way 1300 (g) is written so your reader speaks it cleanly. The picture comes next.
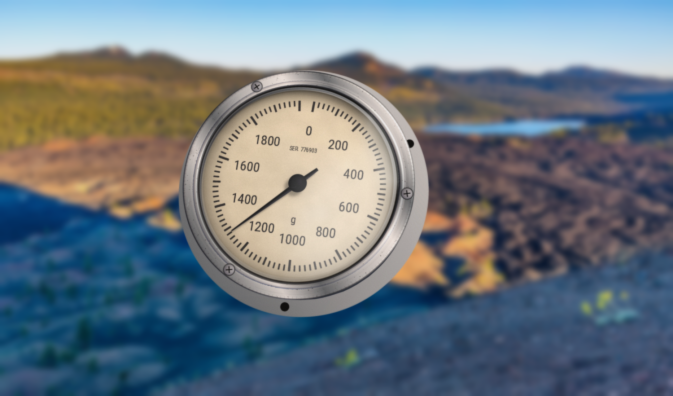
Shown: 1280 (g)
